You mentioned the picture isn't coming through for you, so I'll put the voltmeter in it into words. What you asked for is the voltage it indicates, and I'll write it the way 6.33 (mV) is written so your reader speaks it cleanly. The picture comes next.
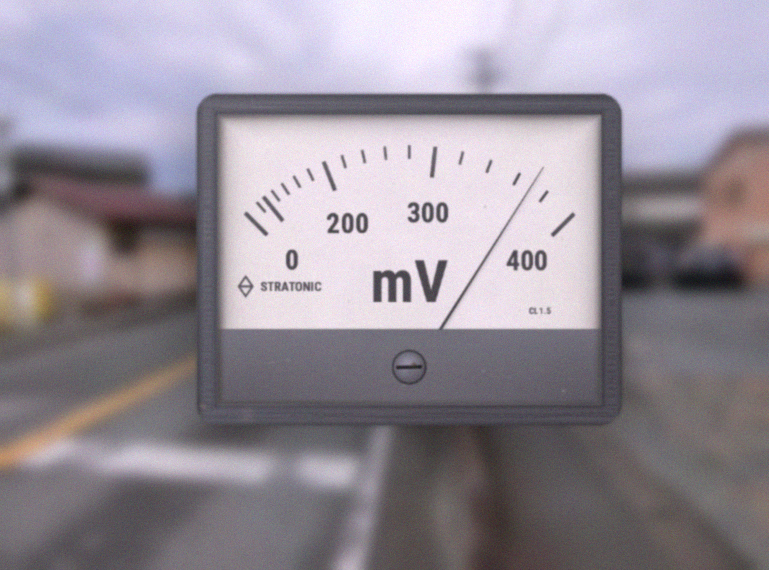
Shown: 370 (mV)
